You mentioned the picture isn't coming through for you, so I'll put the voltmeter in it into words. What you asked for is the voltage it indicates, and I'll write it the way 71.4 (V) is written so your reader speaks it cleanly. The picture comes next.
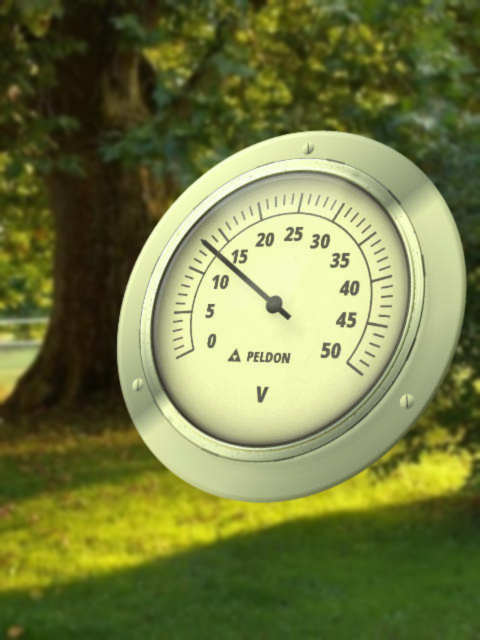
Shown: 13 (V)
